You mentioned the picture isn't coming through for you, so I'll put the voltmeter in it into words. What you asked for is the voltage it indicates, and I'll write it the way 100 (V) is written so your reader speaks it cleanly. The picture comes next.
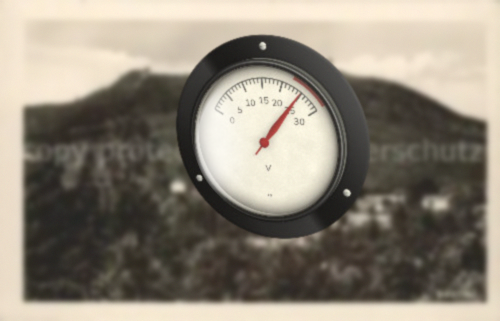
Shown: 25 (V)
